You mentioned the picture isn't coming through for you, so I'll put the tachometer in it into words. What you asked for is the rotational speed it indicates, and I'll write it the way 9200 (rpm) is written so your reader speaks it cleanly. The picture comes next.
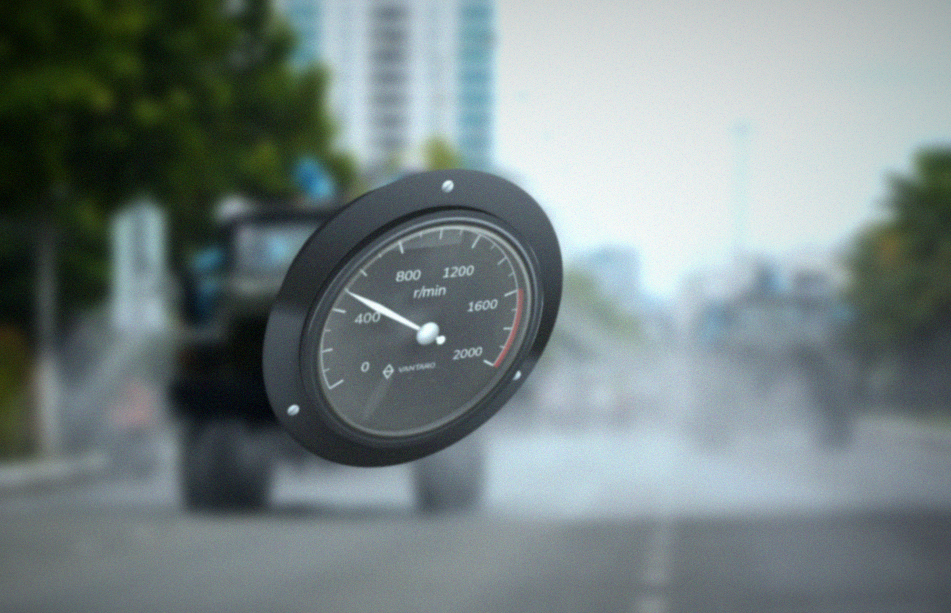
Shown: 500 (rpm)
